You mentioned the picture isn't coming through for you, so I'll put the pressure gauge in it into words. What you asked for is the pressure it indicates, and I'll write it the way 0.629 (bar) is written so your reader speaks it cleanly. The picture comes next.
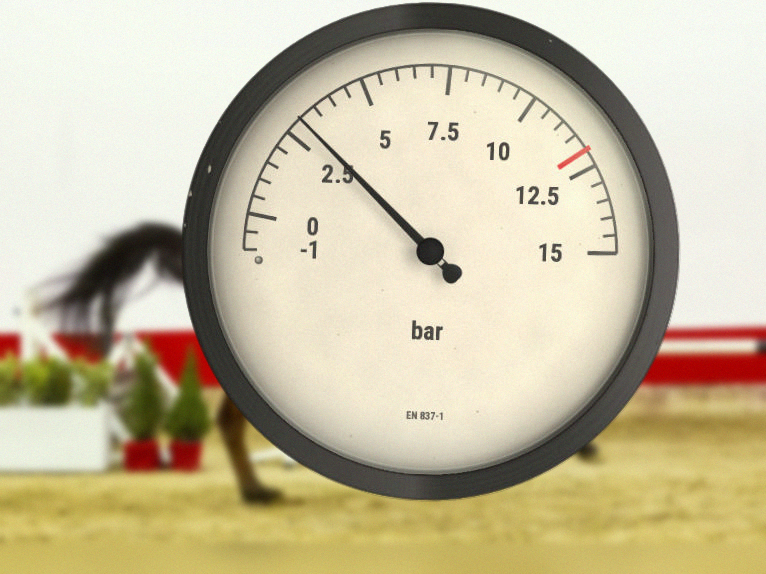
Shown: 3 (bar)
